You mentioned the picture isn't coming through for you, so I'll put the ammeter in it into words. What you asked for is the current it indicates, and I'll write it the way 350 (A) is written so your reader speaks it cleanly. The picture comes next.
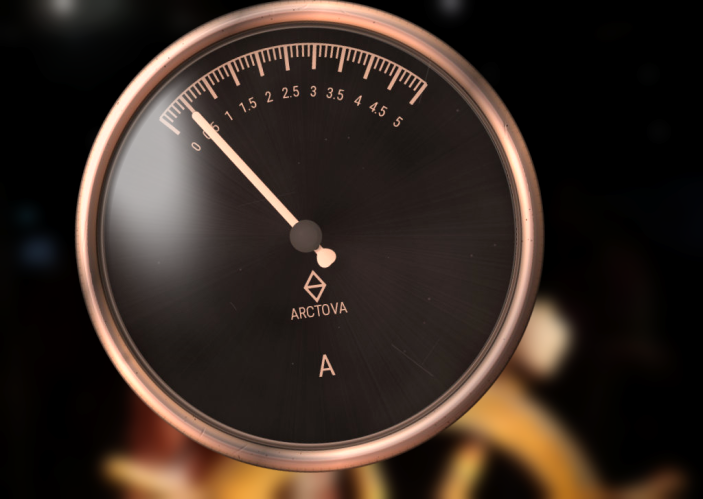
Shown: 0.5 (A)
